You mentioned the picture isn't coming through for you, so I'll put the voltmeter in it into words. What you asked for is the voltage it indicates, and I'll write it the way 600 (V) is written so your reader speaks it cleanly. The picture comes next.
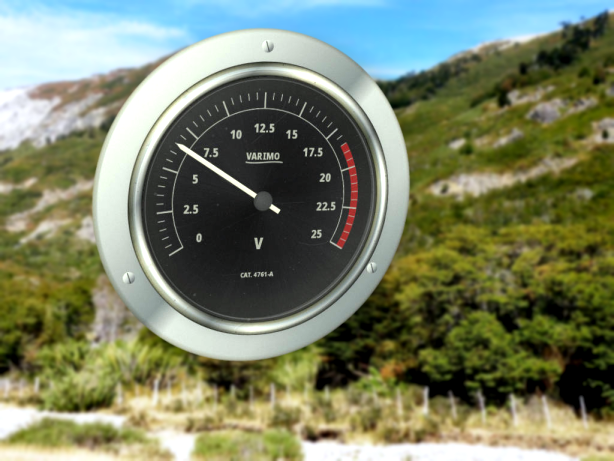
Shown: 6.5 (V)
